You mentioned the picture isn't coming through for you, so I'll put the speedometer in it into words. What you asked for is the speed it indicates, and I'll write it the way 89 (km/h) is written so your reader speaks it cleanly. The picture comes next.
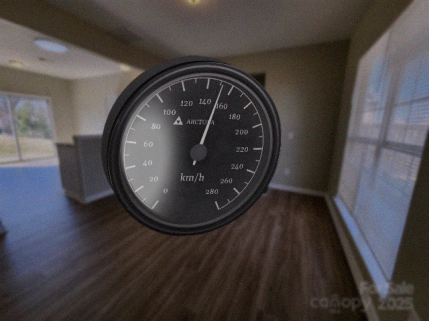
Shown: 150 (km/h)
